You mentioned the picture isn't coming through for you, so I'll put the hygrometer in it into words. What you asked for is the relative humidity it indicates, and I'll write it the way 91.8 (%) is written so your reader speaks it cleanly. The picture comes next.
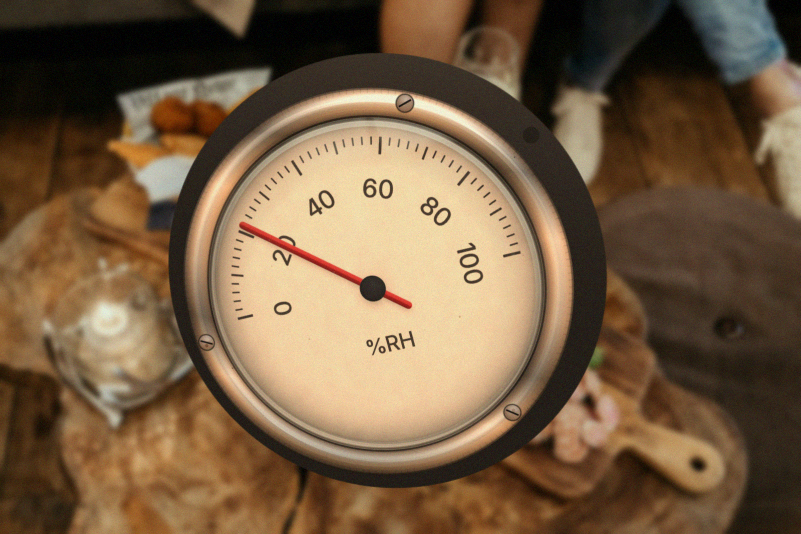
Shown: 22 (%)
